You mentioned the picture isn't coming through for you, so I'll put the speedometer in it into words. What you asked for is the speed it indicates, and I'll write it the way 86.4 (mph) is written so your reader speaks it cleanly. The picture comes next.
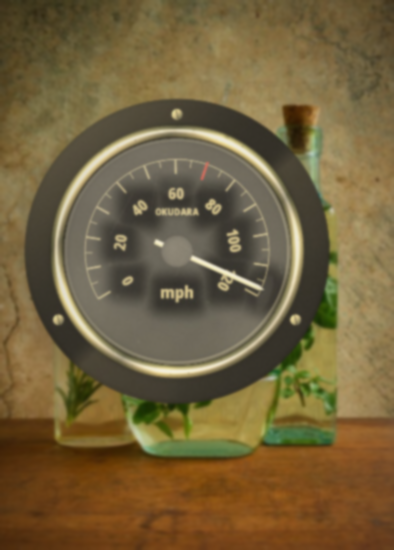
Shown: 117.5 (mph)
